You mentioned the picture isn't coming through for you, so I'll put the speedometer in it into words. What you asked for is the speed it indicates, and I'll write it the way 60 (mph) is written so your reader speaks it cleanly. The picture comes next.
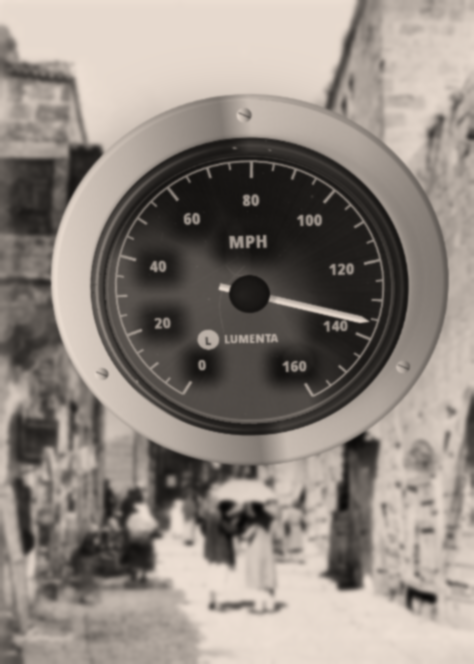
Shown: 135 (mph)
